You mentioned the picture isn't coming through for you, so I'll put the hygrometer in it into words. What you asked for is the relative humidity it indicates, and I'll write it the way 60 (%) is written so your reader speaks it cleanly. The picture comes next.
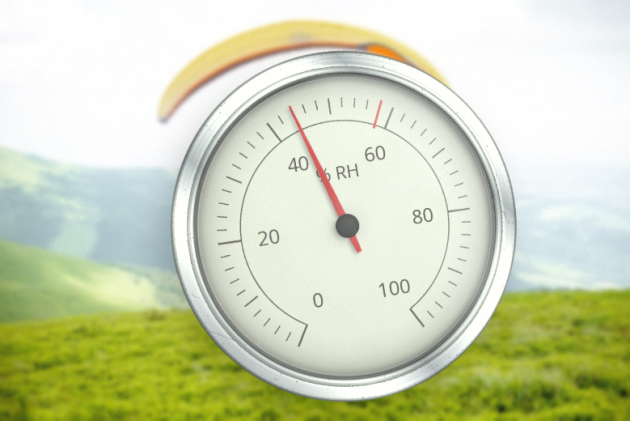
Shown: 44 (%)
